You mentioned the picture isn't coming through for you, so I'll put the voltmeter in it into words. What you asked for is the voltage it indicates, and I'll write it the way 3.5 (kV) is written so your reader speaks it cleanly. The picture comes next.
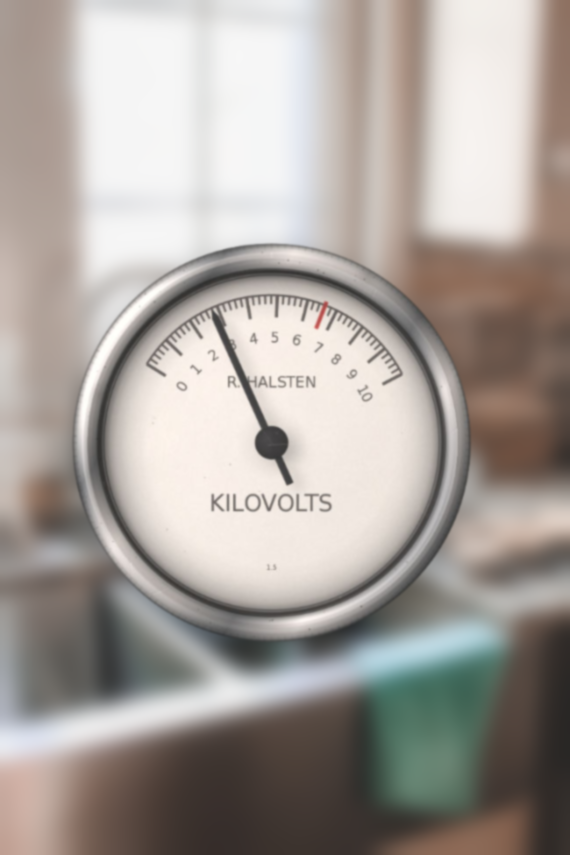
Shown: 2.8 (kV)
